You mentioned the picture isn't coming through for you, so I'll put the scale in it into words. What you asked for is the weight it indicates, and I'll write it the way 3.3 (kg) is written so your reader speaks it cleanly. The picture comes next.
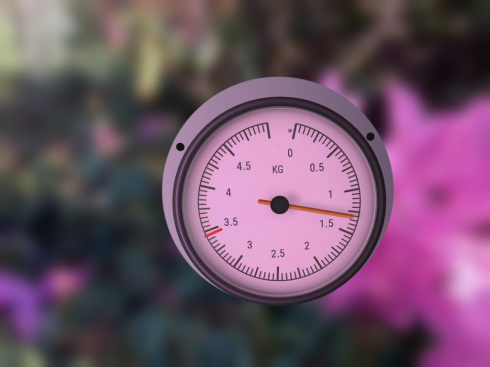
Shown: 1.3 (kg)
